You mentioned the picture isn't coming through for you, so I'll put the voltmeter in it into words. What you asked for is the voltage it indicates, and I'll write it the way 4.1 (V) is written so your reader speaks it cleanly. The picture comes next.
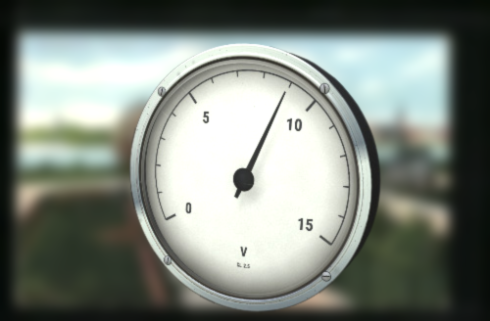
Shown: 9 (V)
